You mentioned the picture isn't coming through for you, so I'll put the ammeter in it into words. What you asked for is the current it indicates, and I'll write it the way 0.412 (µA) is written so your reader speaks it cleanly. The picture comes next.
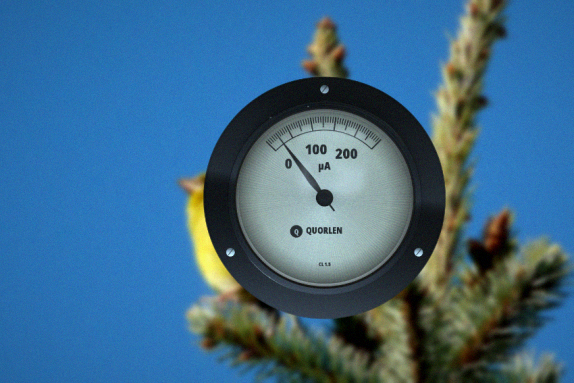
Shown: 25 (µA)
